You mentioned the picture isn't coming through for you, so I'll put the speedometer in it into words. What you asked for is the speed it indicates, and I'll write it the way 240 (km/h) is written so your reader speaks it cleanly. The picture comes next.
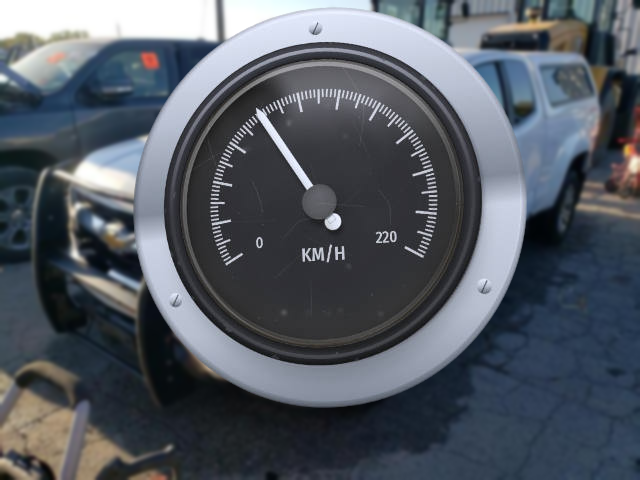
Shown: 80 (km/h)
